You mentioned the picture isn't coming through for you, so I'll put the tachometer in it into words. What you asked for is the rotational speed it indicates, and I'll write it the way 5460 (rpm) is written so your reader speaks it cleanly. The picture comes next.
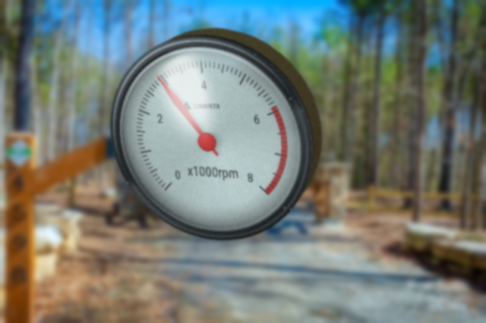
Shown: 3000 (rpm)
